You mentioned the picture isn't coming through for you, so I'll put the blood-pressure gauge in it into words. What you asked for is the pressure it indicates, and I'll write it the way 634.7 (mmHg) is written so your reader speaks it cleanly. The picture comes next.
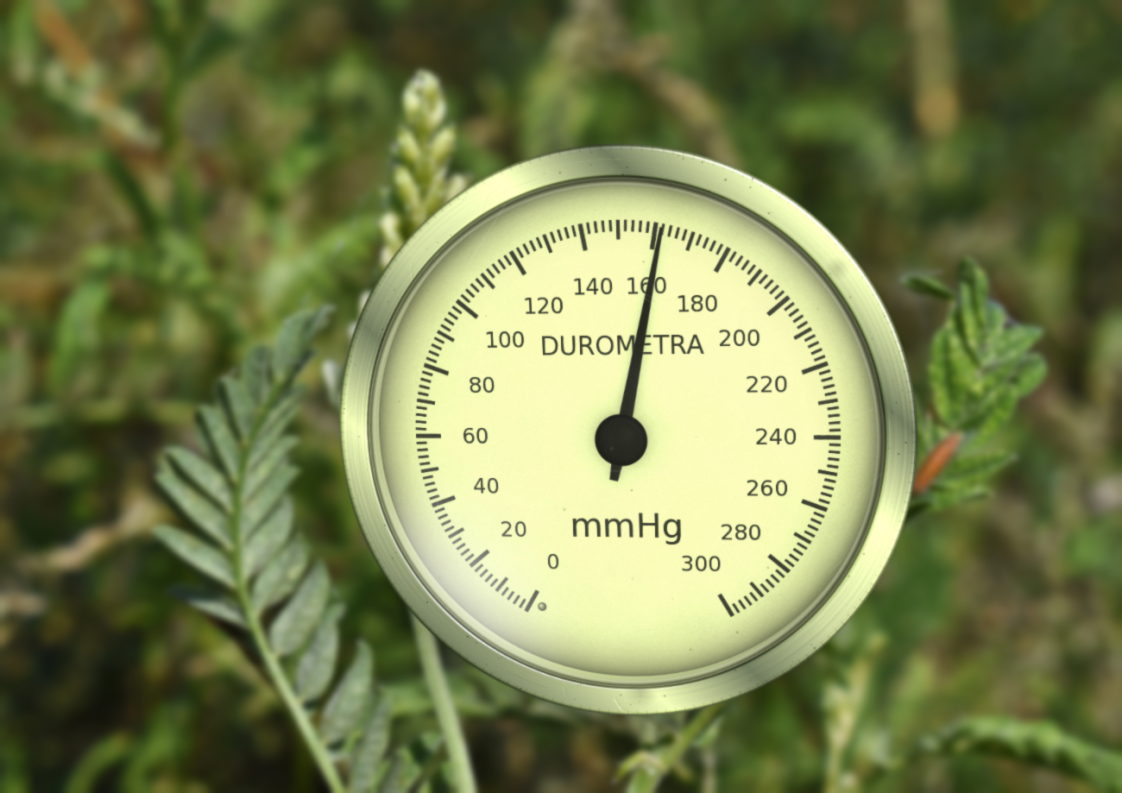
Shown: 162 (mmHg)
